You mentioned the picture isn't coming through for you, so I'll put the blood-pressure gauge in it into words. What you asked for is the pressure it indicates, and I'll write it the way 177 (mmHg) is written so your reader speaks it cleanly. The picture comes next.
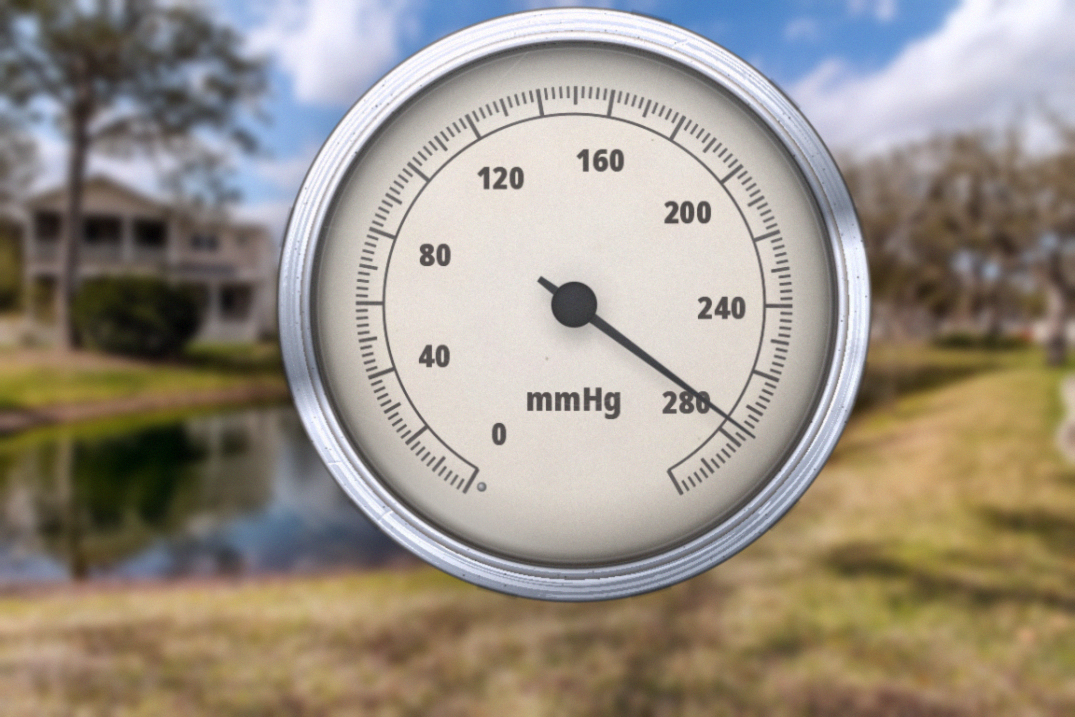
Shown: 276 (mmHg)
